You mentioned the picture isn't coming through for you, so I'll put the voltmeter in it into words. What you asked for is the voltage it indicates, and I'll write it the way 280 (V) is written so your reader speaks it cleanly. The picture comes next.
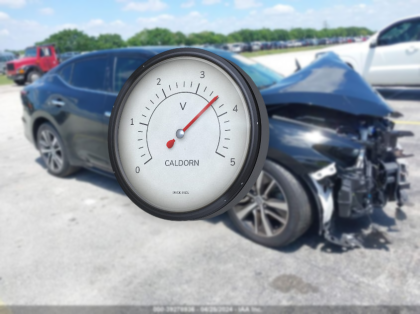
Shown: 3.6 (V)
